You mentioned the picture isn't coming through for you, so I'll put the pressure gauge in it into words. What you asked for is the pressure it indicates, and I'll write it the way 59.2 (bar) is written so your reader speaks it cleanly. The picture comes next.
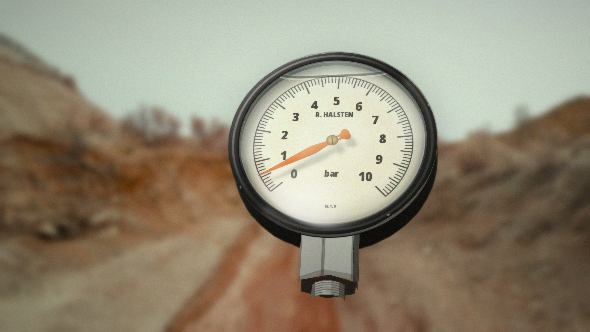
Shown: 0.5 (bar)
